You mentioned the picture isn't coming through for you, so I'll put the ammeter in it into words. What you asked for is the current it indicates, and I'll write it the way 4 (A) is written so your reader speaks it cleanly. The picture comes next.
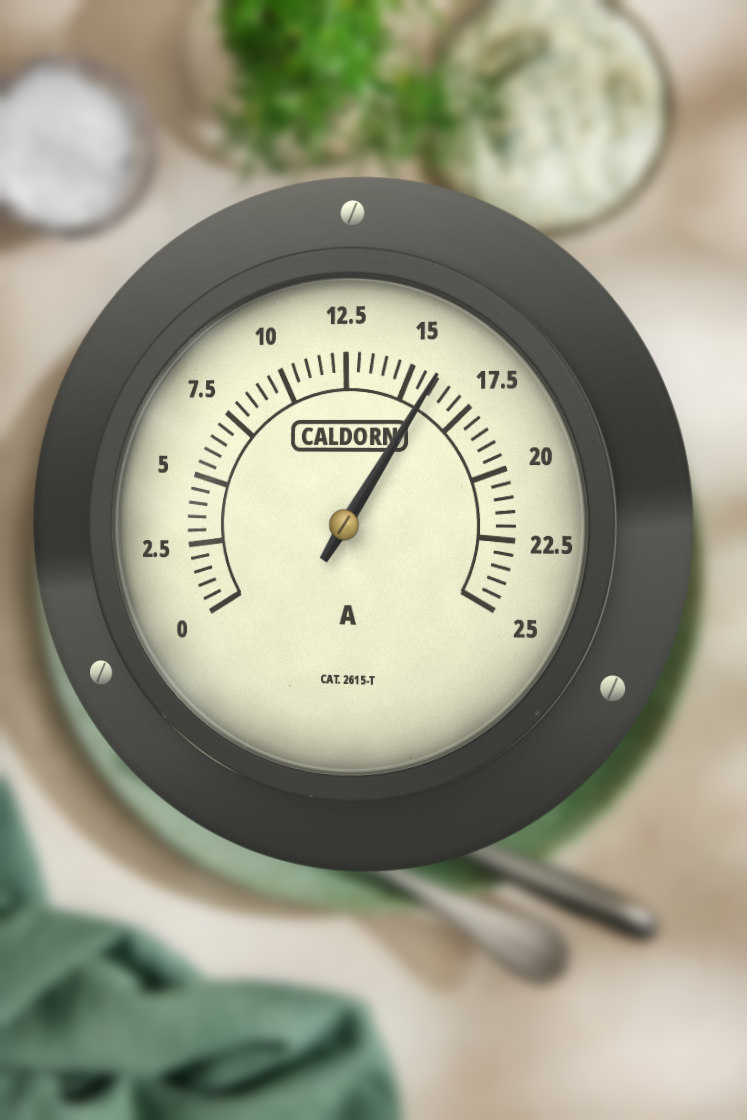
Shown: 16 (A)
